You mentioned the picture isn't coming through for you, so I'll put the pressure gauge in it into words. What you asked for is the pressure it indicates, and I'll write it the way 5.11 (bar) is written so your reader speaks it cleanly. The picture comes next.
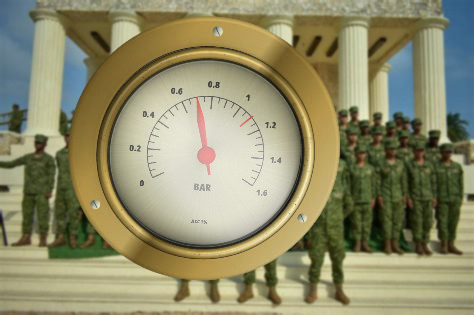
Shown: 0.7 (bar)
